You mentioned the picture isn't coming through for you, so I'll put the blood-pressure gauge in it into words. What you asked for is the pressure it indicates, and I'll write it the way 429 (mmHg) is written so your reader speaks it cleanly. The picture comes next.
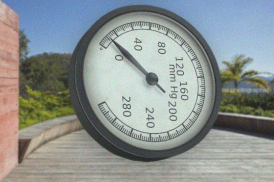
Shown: 10 (mmHg)
